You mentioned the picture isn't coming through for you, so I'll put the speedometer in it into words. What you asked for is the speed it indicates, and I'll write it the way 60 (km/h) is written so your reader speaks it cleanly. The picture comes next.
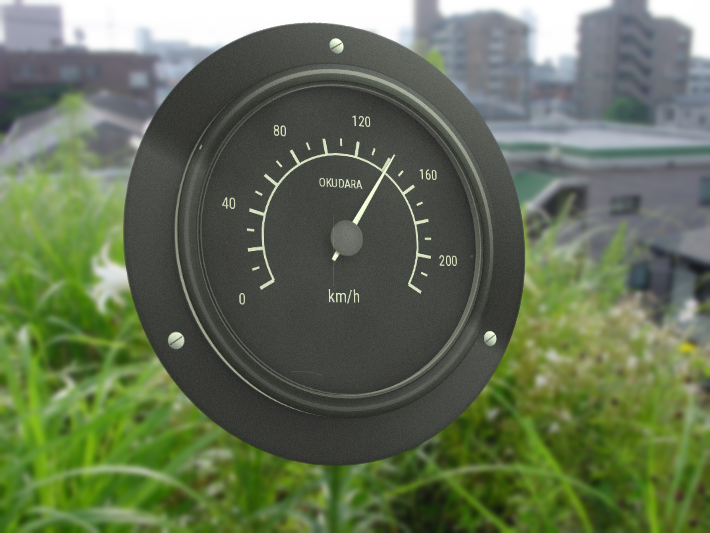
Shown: 140 (km/h)
